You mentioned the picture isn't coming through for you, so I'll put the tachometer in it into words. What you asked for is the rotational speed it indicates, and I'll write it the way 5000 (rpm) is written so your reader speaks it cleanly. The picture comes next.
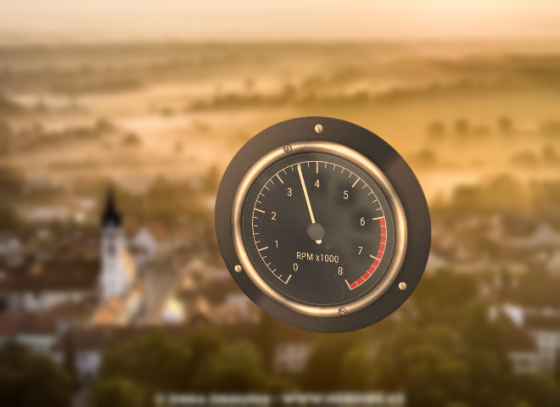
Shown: 3600 (rpm)
